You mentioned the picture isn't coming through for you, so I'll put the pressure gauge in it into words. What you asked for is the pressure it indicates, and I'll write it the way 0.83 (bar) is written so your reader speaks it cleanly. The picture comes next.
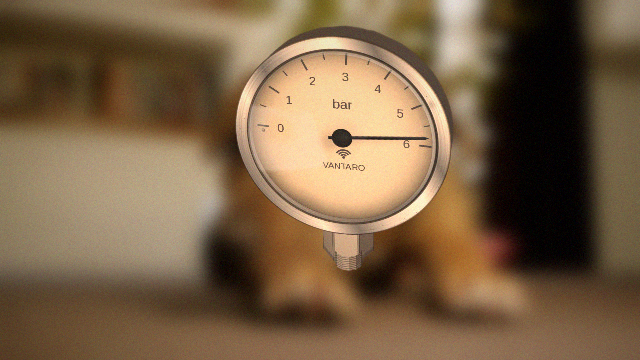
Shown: 5.75 (bar)
